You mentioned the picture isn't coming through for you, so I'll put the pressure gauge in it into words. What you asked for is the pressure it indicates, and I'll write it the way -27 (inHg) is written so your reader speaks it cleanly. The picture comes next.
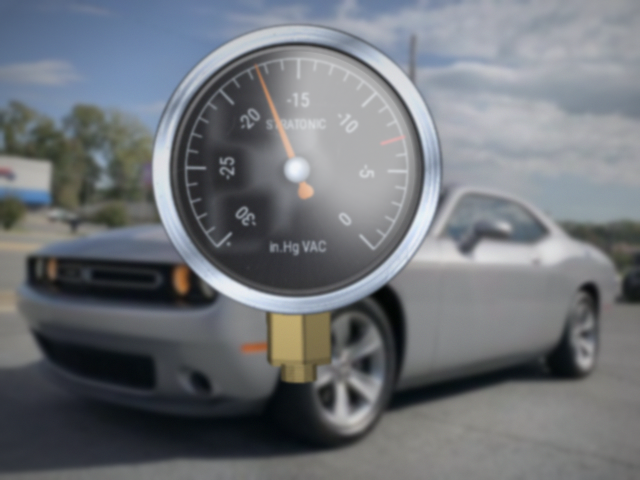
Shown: -17.5 (inHg)
